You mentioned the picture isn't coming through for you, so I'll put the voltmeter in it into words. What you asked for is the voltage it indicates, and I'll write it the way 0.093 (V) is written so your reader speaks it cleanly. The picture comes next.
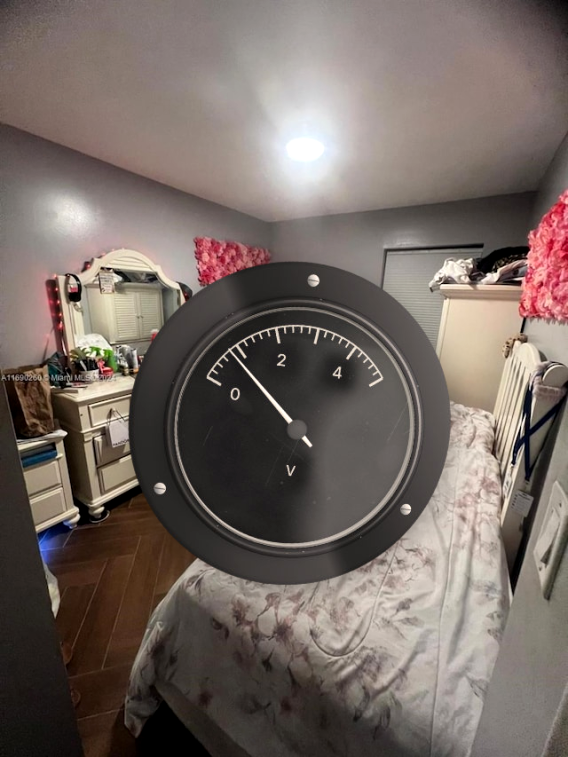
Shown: 0.8 (V)
